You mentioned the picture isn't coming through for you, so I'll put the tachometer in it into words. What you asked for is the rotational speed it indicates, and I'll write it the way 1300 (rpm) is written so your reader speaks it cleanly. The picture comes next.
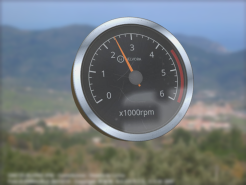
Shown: 2400 (rpm)
